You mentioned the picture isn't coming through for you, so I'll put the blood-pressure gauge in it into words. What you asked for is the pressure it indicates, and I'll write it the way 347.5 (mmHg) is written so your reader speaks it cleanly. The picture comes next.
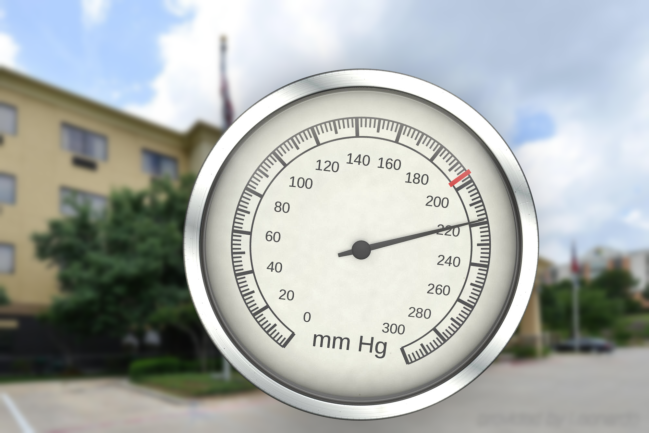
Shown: 218 (mmHg)
